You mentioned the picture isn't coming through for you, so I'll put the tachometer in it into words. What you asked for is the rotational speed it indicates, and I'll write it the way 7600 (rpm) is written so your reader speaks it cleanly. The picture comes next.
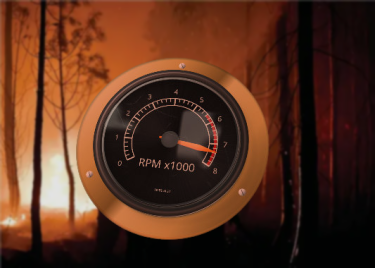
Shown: 7400 (rpm)
